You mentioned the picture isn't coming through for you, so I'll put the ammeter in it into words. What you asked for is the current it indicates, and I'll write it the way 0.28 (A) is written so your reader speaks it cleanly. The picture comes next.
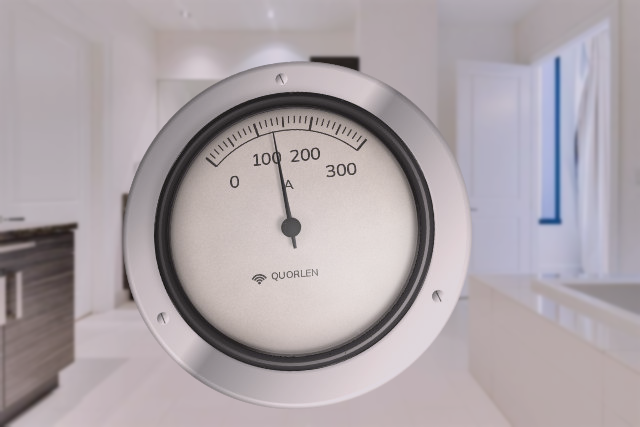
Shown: 130 (A)
